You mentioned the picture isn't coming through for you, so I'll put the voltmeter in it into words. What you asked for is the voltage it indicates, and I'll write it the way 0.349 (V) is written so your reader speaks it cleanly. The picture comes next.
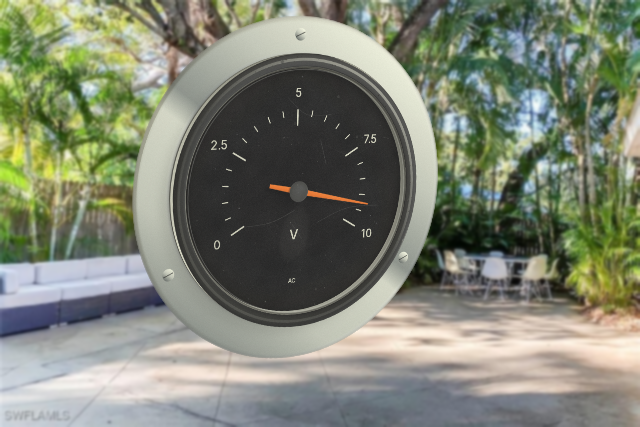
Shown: 9.25 (V)
